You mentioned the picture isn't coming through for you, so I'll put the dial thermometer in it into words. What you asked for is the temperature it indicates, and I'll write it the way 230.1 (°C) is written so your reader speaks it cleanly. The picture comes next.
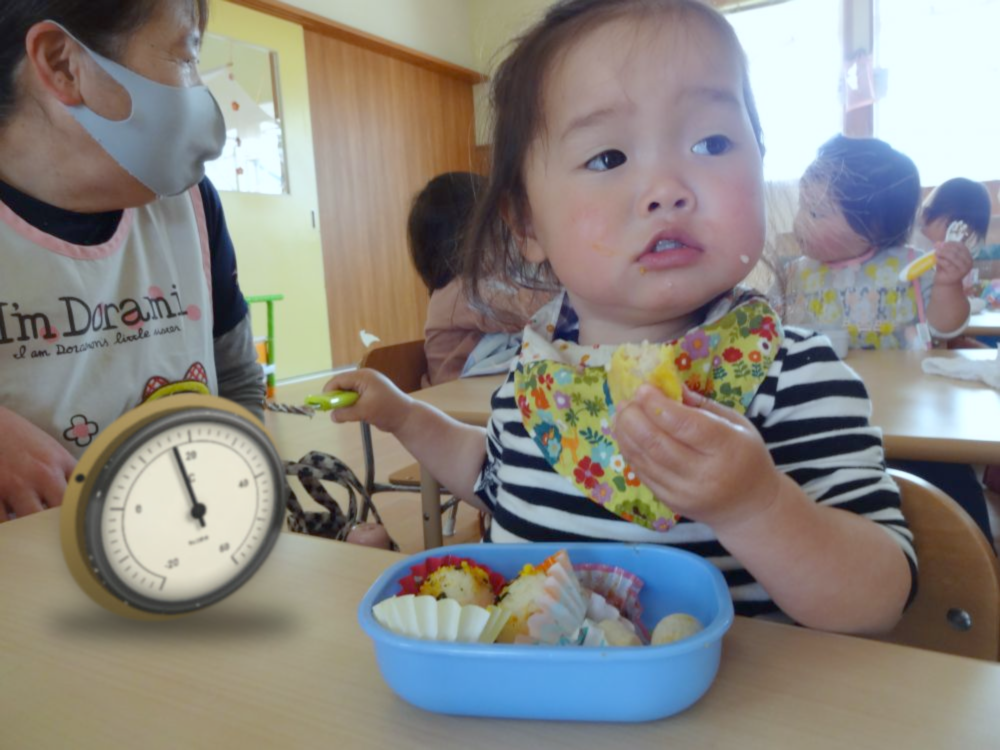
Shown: 16 (°C)
